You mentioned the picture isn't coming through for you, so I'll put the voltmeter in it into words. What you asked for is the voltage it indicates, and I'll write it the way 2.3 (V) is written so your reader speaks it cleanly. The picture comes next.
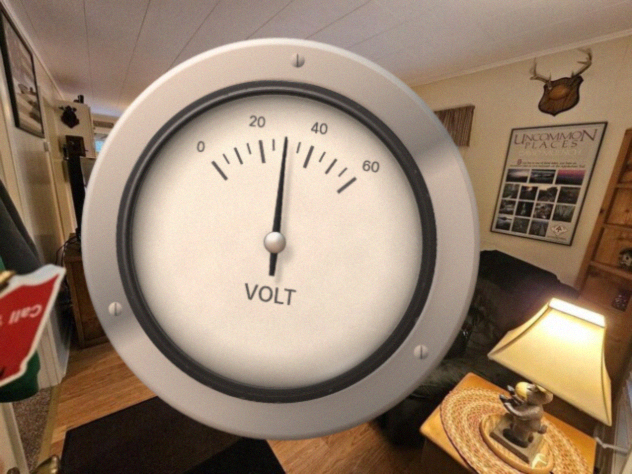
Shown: 30 (V)
